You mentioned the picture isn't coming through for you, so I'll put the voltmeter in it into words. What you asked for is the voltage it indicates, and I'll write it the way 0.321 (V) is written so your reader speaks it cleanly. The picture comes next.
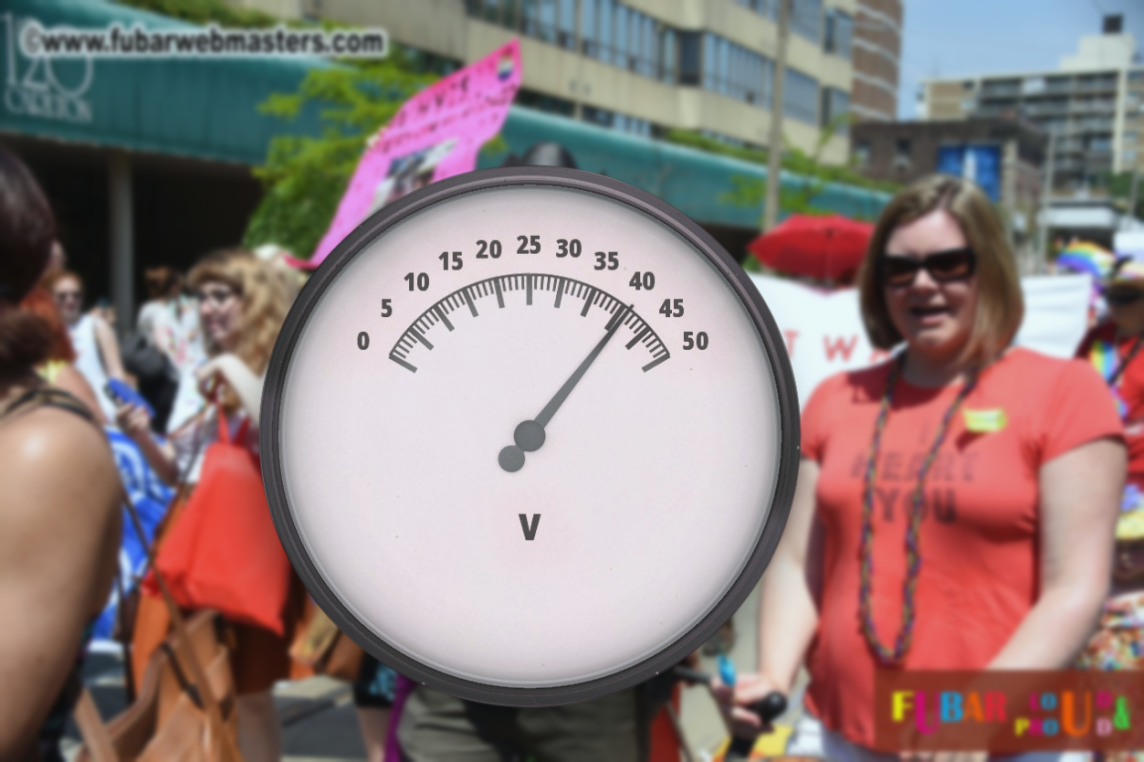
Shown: 41 (V)
